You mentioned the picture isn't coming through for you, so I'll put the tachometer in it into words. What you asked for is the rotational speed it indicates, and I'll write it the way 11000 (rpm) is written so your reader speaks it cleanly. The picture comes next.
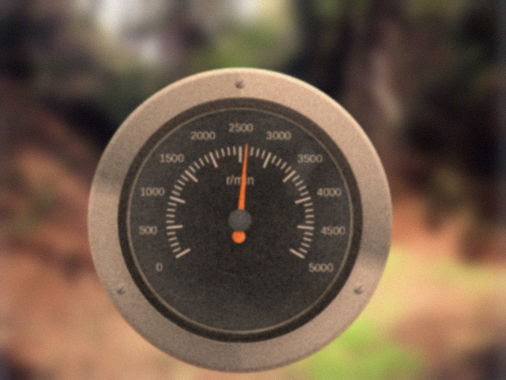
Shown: 2600 (rpm)
